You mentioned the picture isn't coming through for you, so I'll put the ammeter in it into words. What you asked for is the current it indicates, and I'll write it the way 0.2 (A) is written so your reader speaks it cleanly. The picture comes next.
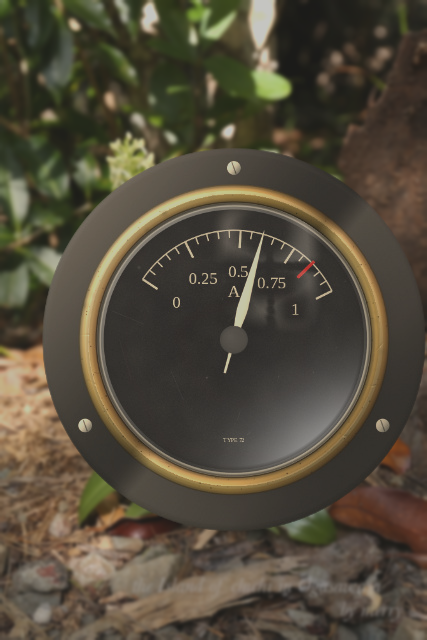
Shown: 0.6 (A)
